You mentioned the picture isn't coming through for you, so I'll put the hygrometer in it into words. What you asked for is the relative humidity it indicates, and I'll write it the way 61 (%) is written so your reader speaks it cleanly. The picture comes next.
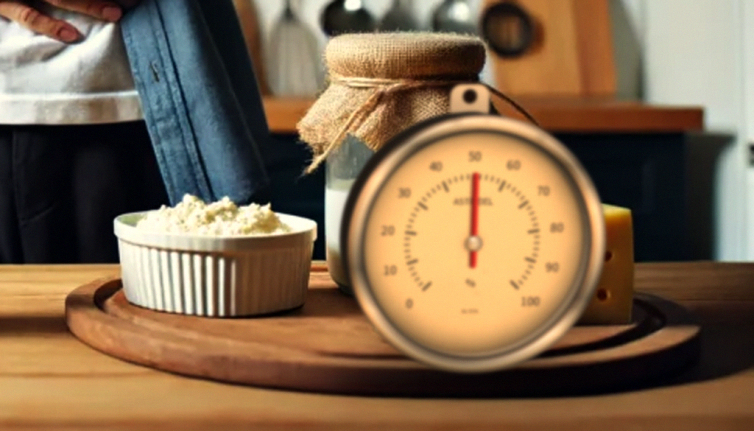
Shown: 50 (%)
